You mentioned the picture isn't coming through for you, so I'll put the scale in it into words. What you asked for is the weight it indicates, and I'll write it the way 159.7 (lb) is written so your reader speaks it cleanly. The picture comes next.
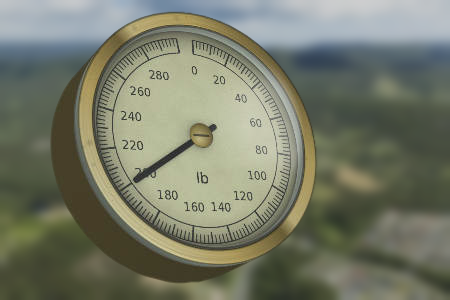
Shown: 200 (lb)
